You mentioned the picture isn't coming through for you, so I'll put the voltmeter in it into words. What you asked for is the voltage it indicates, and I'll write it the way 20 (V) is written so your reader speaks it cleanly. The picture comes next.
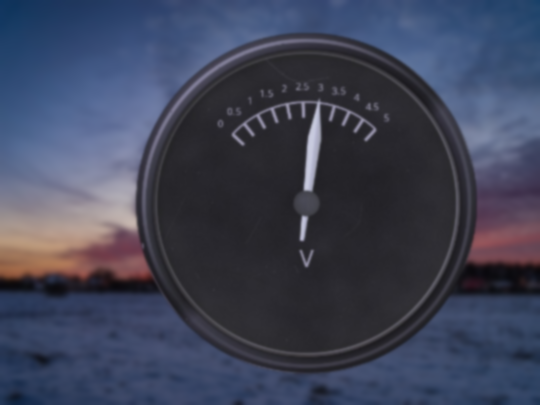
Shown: 3 (V)
